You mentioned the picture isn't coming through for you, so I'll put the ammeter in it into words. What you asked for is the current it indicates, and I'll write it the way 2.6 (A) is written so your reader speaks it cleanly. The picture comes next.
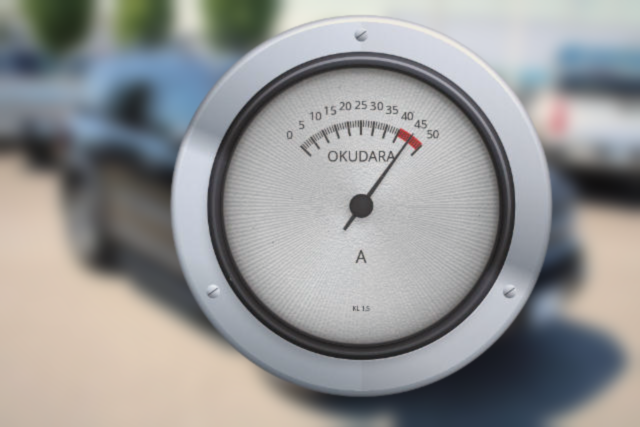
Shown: 45 (A)
